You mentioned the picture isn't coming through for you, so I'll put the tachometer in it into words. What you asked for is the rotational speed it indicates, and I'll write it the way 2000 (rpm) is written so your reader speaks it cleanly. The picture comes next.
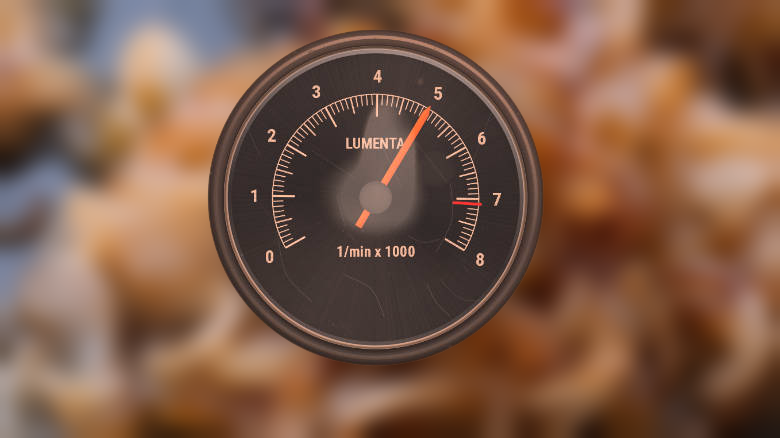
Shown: 5000 (rpm)
